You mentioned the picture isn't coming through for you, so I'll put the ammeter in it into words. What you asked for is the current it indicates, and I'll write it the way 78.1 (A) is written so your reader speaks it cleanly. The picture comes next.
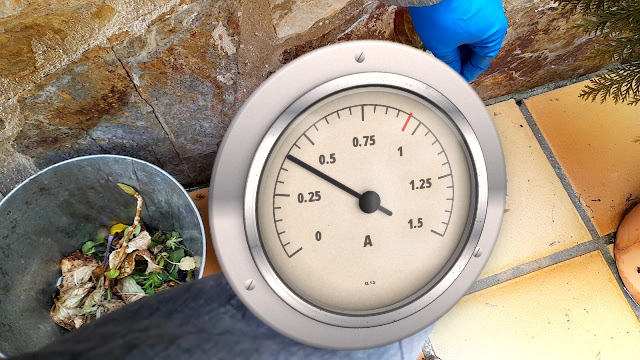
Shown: 0.4 (A)
